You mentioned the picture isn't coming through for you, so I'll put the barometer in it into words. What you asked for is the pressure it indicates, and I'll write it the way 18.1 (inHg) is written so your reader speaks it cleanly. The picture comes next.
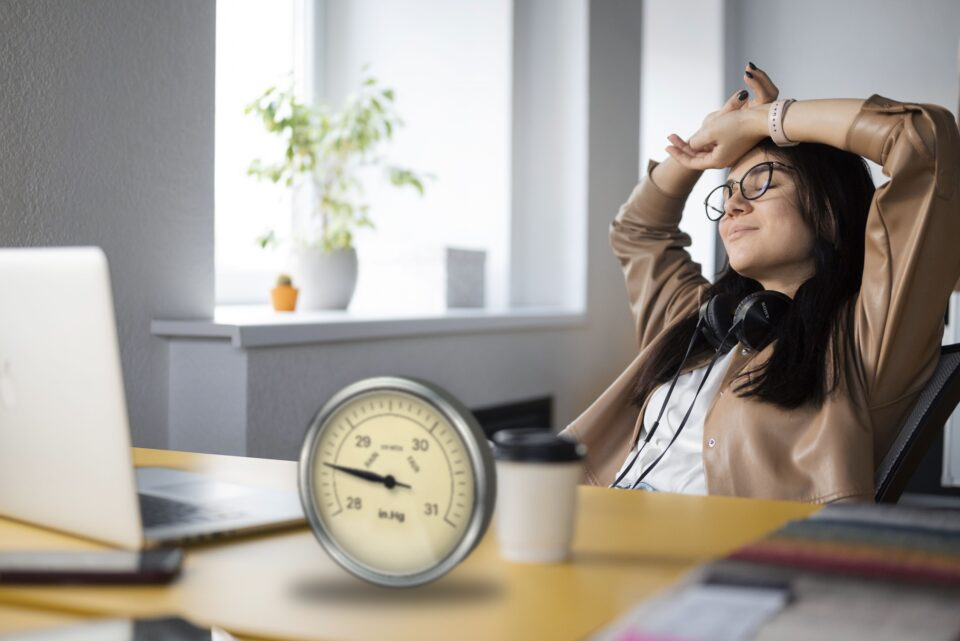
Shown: 28.5 (inHg)
